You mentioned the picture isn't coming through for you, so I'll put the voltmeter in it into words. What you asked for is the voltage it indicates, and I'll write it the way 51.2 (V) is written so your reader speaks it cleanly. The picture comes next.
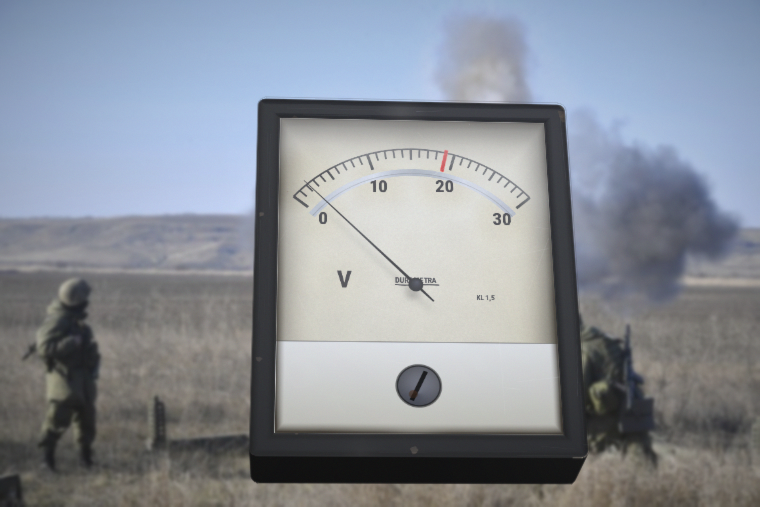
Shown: 2 (V)
